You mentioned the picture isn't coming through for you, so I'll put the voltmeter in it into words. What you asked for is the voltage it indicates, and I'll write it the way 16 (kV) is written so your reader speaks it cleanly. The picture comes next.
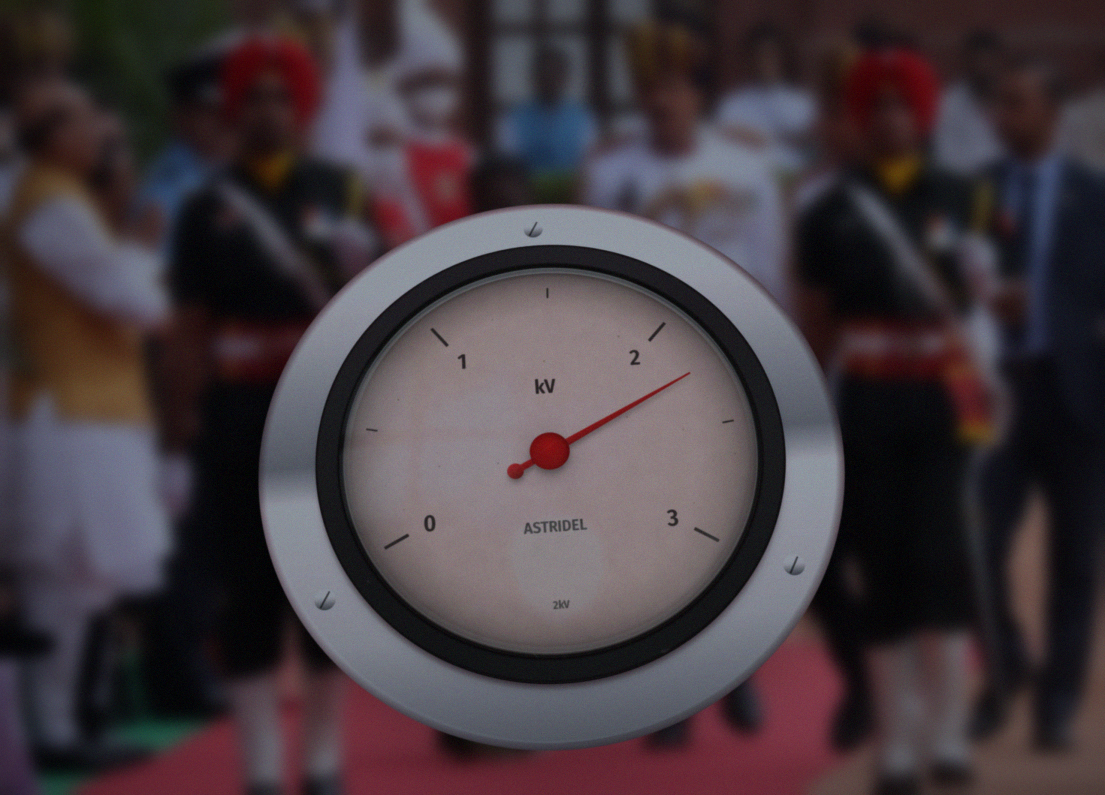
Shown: 2.25 (kV)
